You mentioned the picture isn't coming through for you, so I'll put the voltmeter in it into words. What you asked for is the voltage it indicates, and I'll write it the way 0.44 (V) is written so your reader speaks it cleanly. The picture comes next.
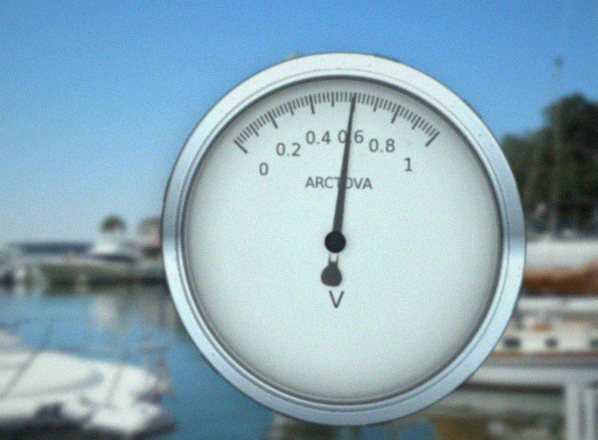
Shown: 0.6 (V)
